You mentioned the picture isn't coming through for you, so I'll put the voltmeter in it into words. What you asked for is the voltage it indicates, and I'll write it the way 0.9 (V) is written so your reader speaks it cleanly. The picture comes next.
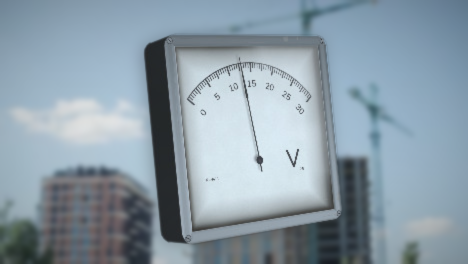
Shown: 12.5 (V)
